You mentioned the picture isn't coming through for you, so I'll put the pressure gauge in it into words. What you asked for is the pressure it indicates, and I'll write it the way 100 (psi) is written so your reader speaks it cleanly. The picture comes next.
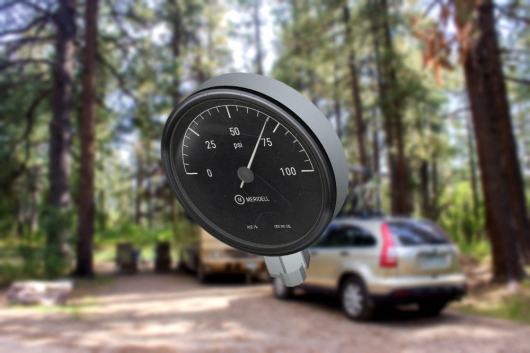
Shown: 70 (psi)
